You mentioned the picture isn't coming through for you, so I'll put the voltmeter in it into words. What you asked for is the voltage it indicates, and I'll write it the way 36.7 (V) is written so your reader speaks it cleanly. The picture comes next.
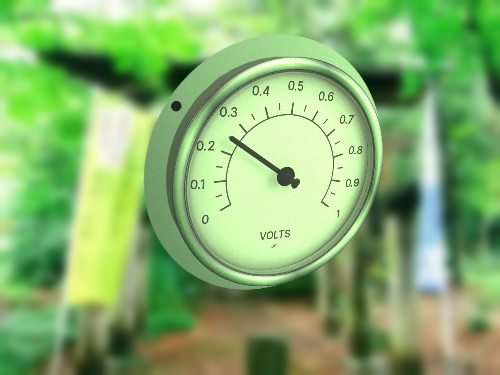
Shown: 0.25 (V)
